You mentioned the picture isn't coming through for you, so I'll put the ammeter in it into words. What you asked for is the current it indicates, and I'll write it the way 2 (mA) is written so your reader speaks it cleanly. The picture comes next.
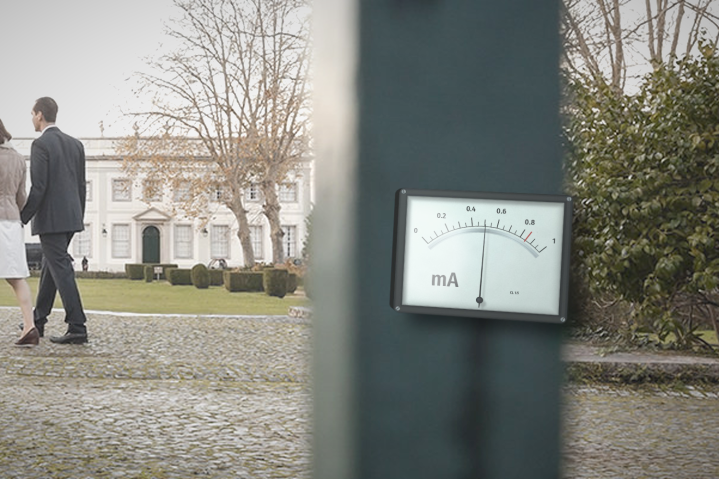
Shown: 0.5 (mA)
